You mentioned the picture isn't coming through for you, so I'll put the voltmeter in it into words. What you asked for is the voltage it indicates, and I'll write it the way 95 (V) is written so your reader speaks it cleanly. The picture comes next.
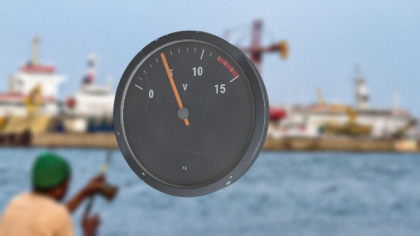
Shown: 5 (V)
